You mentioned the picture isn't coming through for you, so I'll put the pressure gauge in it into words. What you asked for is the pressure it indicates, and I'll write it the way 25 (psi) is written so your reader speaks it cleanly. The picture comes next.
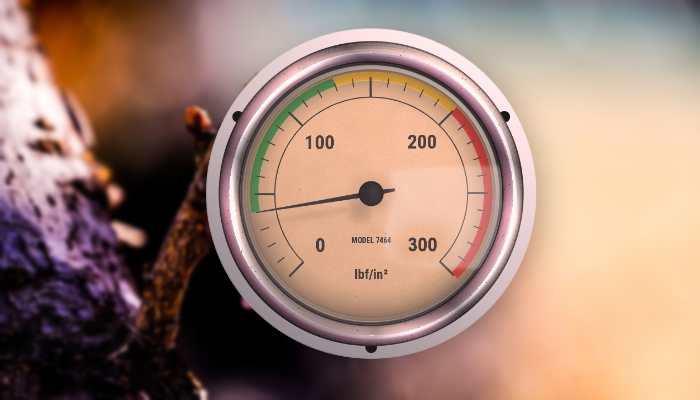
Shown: 40 (psi)
